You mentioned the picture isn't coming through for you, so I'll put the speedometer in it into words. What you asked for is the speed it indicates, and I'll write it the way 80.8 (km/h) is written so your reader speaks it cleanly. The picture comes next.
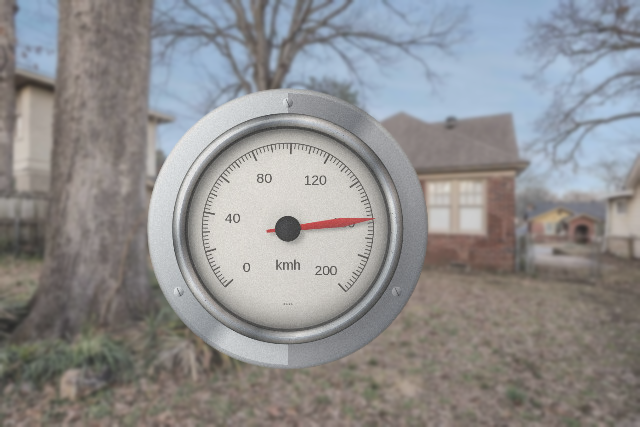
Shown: 160 (km/h)
